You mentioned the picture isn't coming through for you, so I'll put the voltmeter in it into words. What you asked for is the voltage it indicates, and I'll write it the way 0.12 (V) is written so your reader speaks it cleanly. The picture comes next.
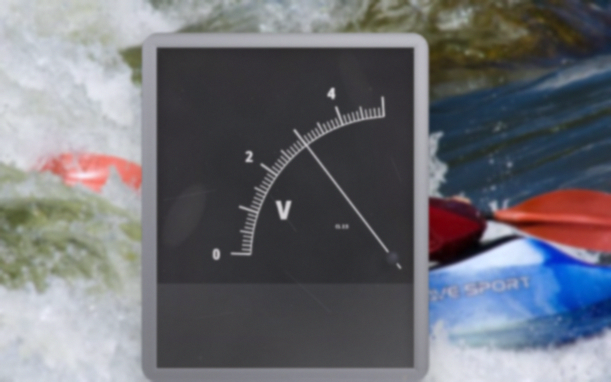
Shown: 3 (V)
